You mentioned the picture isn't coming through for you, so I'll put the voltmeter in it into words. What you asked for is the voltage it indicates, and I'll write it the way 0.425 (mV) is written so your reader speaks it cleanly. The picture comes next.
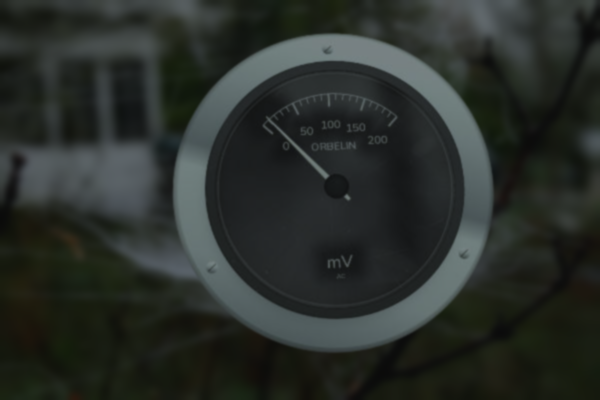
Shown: 10 (mV)
